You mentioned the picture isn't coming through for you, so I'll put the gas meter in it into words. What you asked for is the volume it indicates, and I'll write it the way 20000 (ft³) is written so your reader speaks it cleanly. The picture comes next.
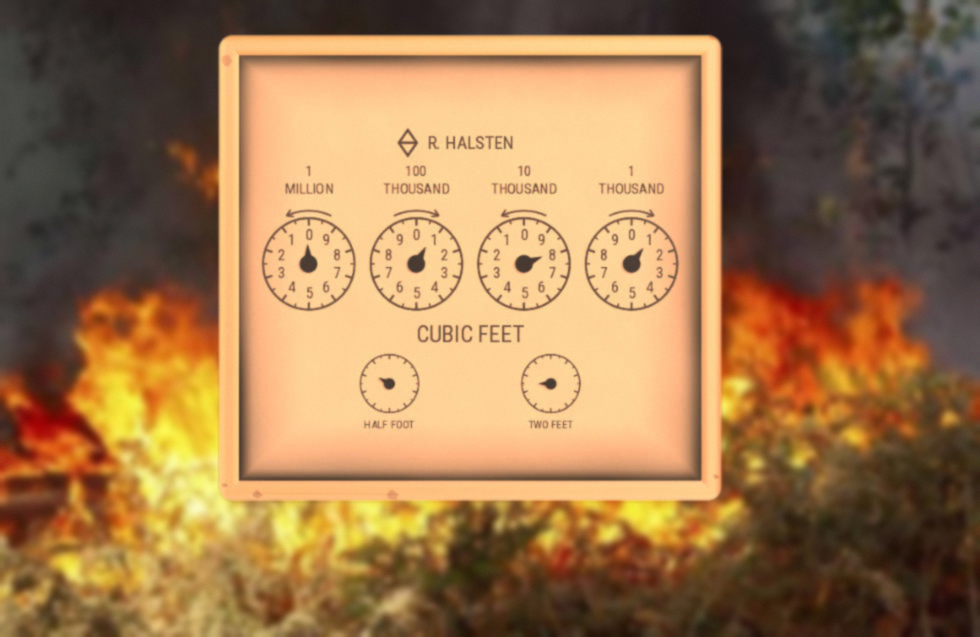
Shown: 8100 (ft³)
